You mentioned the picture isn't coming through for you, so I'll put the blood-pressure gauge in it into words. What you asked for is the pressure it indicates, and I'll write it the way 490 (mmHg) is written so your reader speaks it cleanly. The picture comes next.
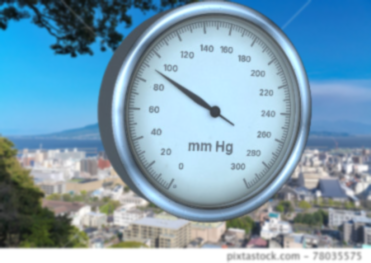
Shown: 90 (mmHg)
